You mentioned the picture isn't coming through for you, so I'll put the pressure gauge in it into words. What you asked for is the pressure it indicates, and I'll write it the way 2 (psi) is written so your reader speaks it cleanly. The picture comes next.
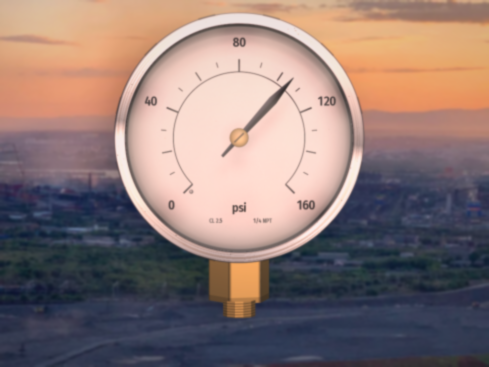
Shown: 105 (psi)
